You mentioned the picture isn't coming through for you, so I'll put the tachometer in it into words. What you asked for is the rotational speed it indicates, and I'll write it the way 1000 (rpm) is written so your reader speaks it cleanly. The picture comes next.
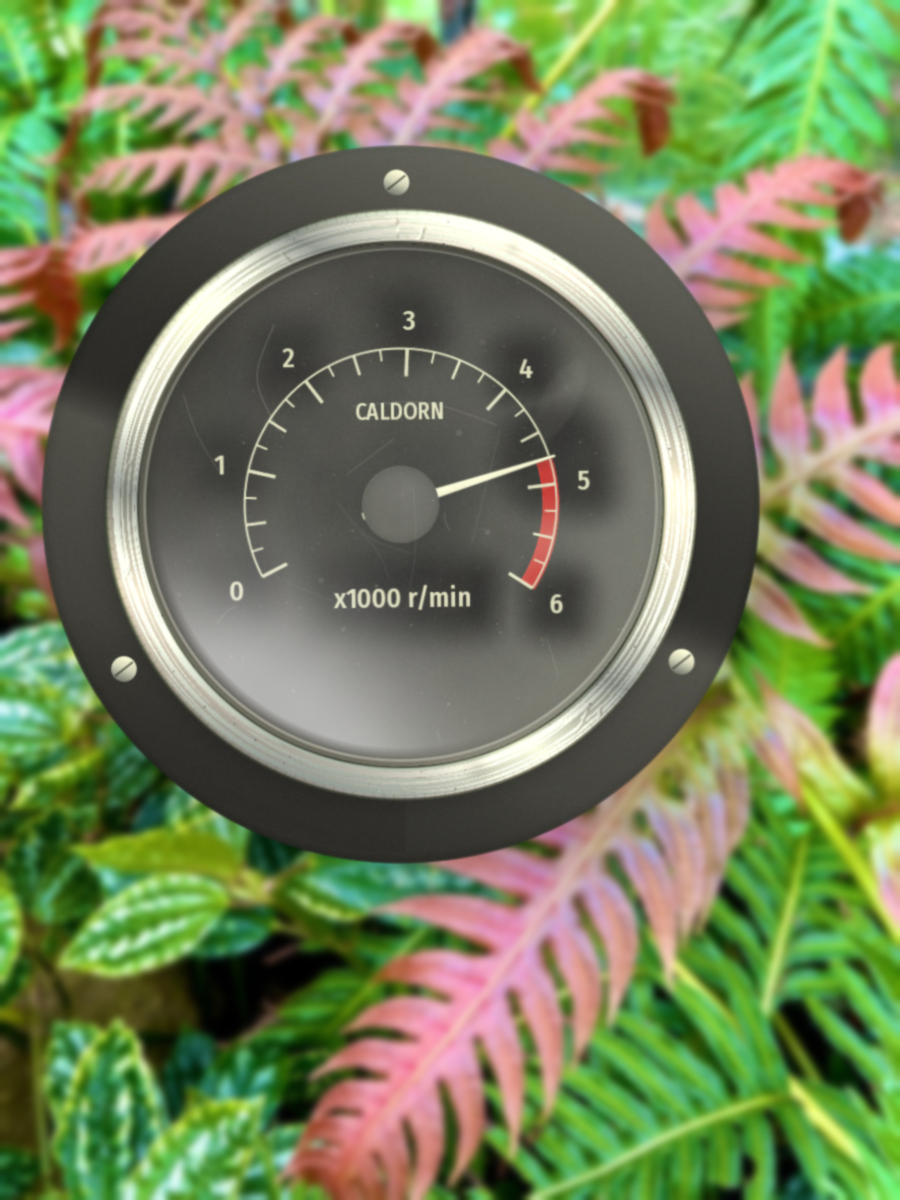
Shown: 4750 (rpm)
